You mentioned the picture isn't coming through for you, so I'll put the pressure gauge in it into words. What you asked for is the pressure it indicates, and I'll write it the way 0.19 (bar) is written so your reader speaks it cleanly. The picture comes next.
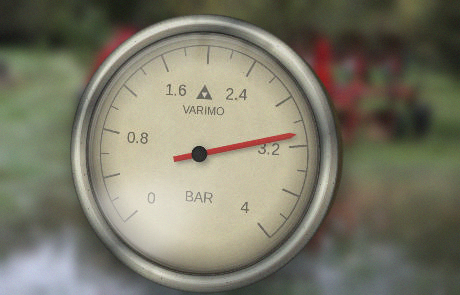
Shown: 3.1 (bar)
